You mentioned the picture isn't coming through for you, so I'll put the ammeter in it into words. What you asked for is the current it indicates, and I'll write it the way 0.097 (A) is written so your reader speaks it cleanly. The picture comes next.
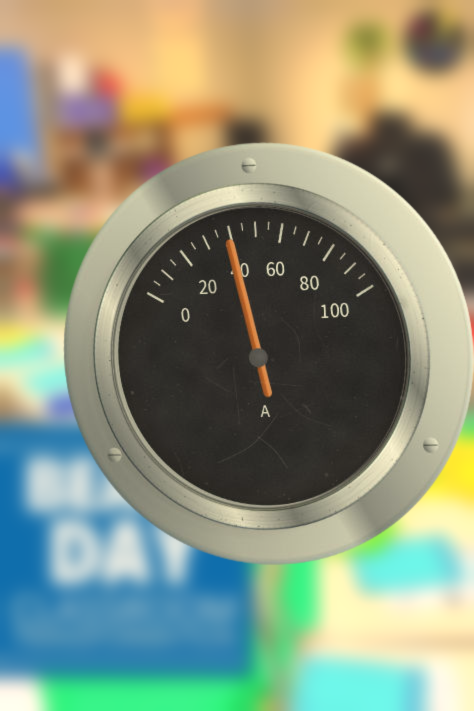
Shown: 40 (A)
